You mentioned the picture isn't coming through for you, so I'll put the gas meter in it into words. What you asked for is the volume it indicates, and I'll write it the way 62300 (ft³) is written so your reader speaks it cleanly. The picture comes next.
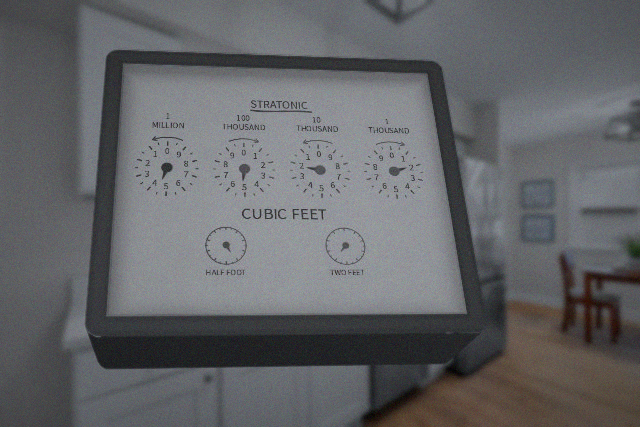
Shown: 452200 (ft³)
